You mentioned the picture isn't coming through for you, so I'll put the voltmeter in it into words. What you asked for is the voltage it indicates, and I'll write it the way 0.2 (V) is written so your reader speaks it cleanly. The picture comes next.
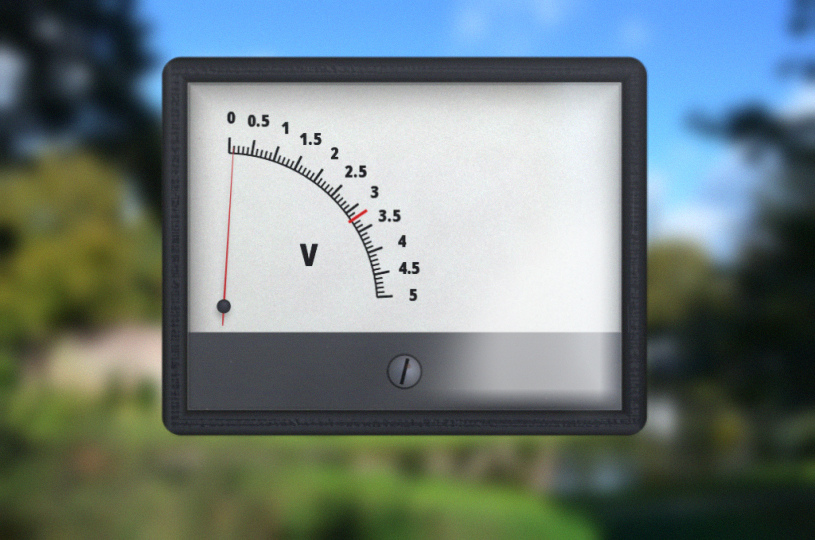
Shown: 0.1 (V)
